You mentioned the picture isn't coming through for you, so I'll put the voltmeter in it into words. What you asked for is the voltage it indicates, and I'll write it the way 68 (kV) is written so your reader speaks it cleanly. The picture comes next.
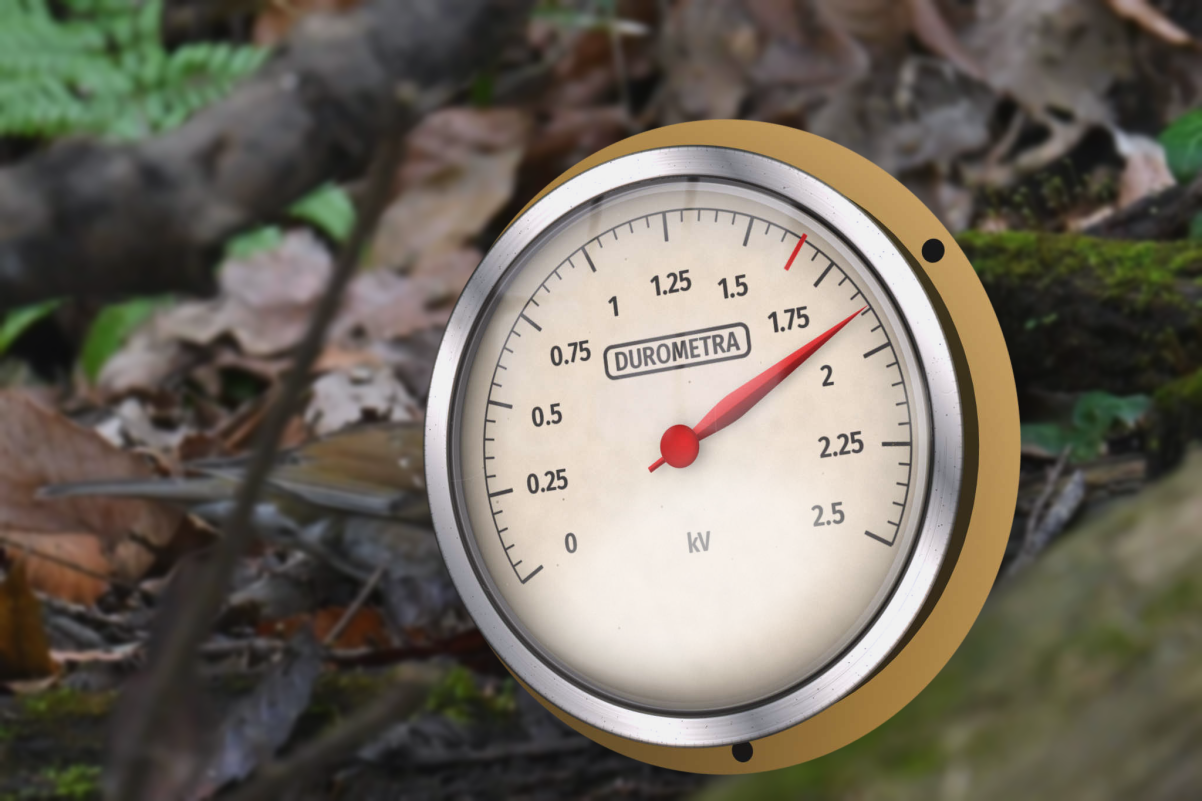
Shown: 1.9 (kV)
